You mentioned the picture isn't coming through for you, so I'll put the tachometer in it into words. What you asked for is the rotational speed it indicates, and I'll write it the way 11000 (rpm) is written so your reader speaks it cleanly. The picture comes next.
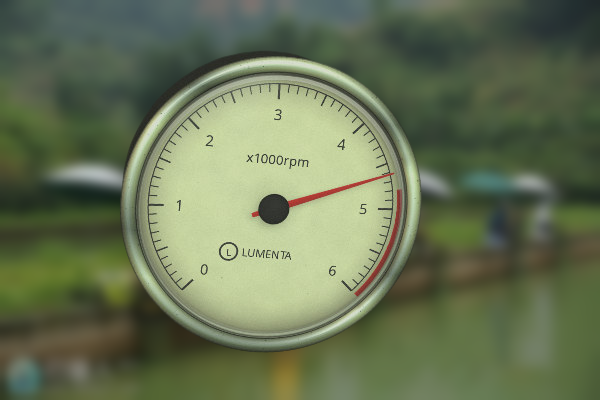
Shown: 4600 (rpm)
